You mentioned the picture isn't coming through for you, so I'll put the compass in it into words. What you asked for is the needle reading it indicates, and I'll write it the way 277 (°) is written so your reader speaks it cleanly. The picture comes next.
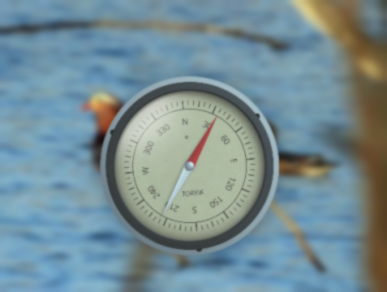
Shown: 35 (°)
